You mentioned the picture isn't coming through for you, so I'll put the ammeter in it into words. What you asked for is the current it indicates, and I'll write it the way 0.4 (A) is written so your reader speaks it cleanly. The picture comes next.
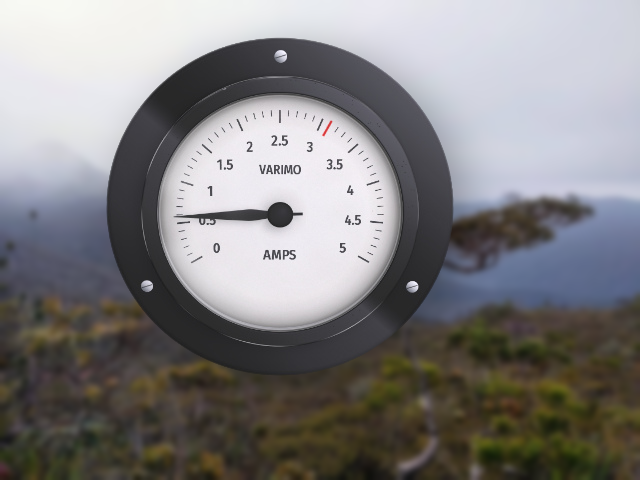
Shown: 0.6 (A)
